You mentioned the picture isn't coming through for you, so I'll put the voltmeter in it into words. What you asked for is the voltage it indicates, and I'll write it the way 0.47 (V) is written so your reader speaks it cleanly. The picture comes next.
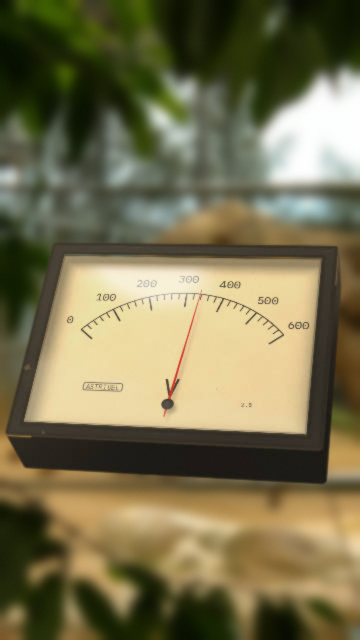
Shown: 340 (V)
